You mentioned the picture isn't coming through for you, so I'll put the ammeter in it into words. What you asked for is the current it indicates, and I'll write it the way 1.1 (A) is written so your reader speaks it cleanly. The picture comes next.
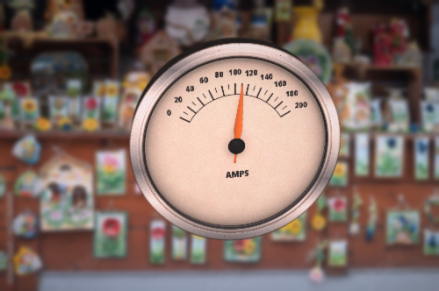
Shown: 110 (A)
